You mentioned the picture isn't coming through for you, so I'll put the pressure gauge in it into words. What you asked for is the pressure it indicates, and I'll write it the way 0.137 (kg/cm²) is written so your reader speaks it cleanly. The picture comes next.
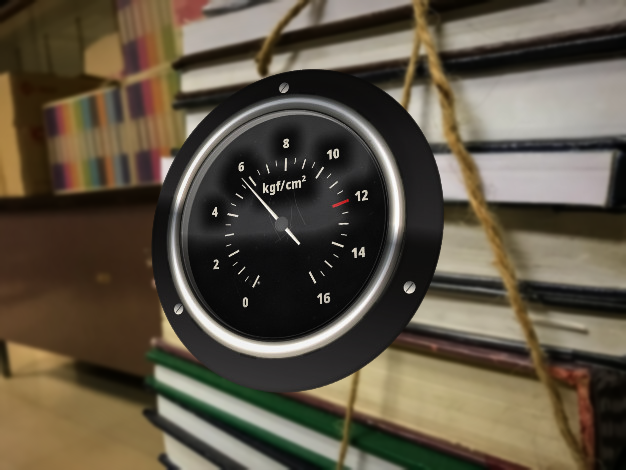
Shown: 5.75 (kg/cm²)
